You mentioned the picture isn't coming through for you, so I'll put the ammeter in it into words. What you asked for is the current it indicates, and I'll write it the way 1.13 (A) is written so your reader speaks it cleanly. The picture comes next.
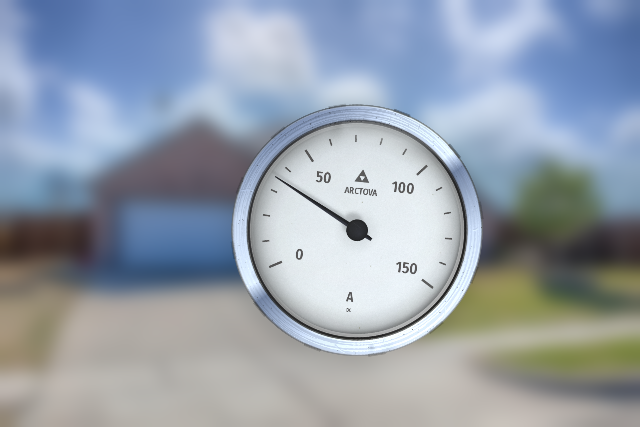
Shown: 35 (A)
